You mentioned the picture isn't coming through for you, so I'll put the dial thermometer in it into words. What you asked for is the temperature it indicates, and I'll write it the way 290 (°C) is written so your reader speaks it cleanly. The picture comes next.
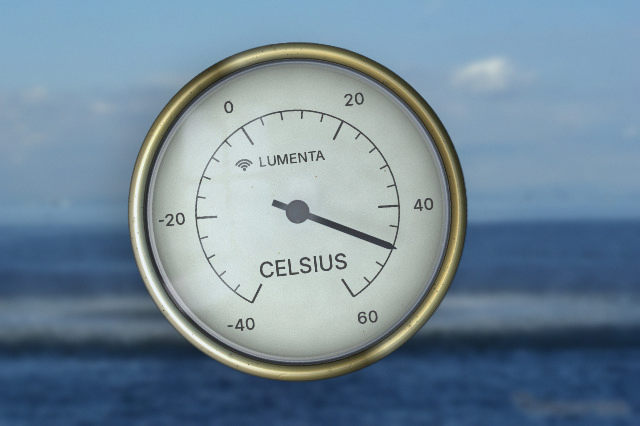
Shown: 48 (°C)
